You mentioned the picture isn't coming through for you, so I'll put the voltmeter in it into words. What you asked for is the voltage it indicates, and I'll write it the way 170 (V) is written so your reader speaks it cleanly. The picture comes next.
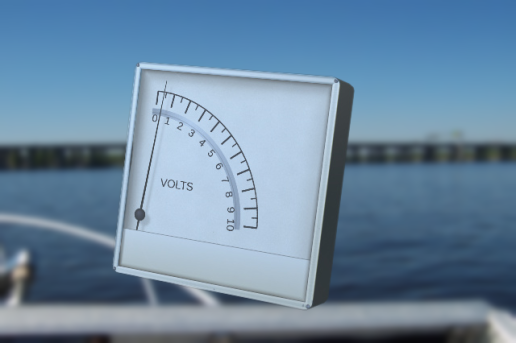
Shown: 0.5 (V)
